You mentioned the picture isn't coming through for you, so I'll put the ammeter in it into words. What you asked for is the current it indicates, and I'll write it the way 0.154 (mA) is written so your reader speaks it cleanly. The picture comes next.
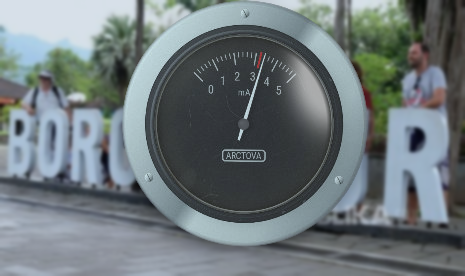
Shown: 3.4 (mA)
